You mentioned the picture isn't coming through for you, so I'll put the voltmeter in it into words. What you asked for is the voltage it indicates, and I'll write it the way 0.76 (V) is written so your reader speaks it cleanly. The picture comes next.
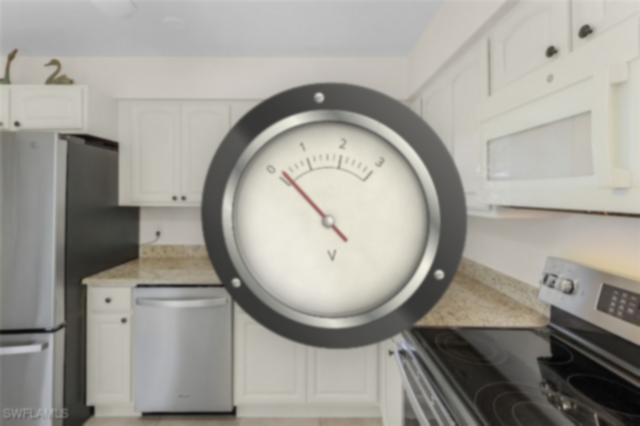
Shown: 0.2 (V)
